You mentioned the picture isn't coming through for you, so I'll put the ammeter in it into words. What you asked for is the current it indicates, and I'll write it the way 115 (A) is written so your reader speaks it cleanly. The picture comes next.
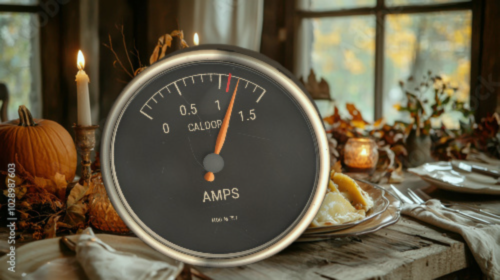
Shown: 1.2 (A)
